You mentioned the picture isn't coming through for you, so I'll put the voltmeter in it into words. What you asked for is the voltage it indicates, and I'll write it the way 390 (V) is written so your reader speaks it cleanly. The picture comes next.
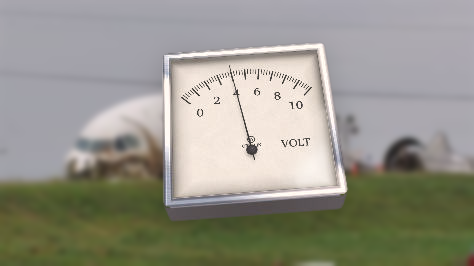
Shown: 4 (V)
